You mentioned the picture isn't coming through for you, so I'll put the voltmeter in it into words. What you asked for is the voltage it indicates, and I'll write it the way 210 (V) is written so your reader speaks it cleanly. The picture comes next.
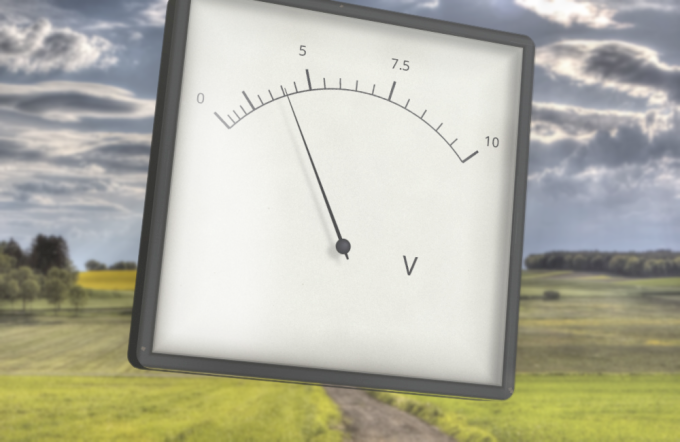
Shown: 4 (V)
